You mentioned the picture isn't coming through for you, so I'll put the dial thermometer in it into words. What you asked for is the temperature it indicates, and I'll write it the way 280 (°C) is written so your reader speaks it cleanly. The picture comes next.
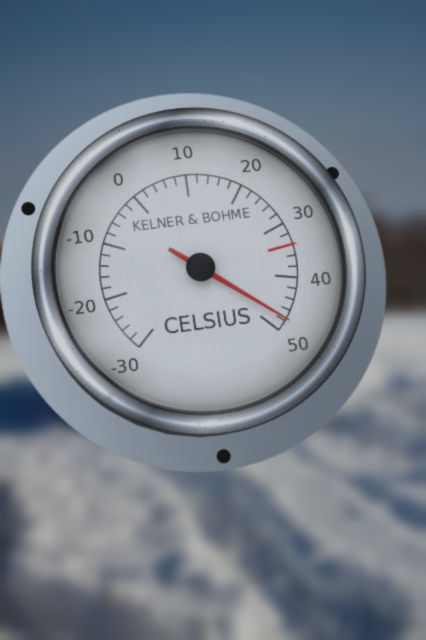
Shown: 48 (°C)
